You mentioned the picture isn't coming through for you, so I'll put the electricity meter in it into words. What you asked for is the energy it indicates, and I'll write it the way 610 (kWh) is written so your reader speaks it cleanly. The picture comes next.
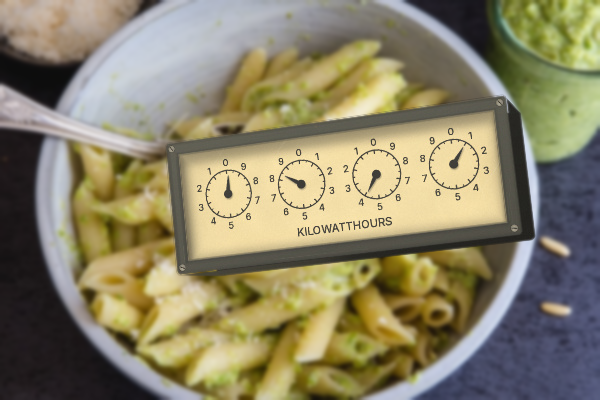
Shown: 9841 (kWh)
